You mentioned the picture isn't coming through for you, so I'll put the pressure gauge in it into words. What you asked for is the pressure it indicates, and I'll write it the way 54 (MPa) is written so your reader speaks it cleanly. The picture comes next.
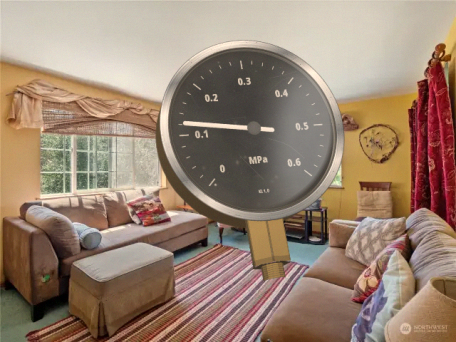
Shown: 0.12 (MPa)
